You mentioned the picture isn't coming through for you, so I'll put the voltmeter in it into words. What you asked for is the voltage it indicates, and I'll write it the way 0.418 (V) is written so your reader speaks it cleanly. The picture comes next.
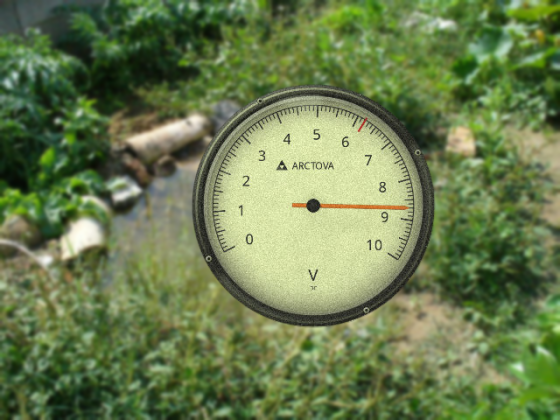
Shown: 8.7 (V)
